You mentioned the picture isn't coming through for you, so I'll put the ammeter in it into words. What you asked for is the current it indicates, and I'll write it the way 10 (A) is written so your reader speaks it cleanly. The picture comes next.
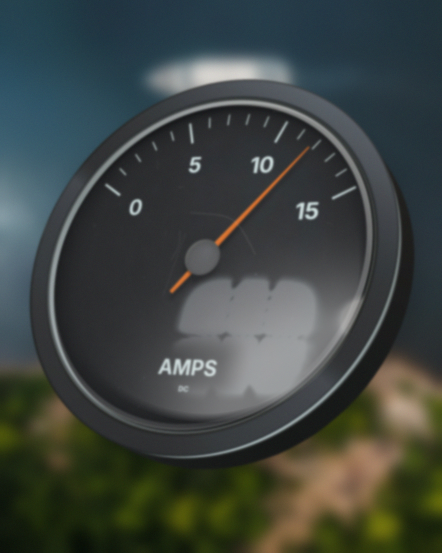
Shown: 12 (A)
